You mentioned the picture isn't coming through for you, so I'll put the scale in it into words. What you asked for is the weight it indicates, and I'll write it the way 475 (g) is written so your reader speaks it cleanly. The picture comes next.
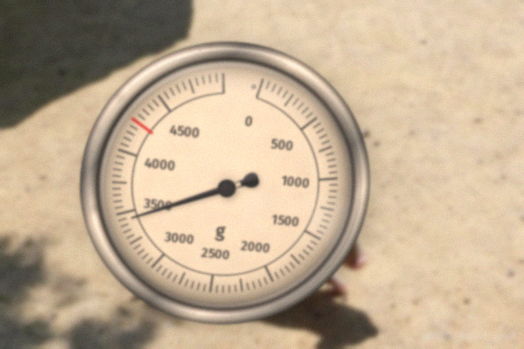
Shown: 3450 (g)
